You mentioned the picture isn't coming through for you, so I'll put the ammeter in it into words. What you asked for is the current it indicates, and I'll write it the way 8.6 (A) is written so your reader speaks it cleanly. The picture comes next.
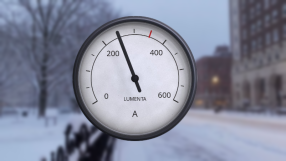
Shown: 250 (A)
